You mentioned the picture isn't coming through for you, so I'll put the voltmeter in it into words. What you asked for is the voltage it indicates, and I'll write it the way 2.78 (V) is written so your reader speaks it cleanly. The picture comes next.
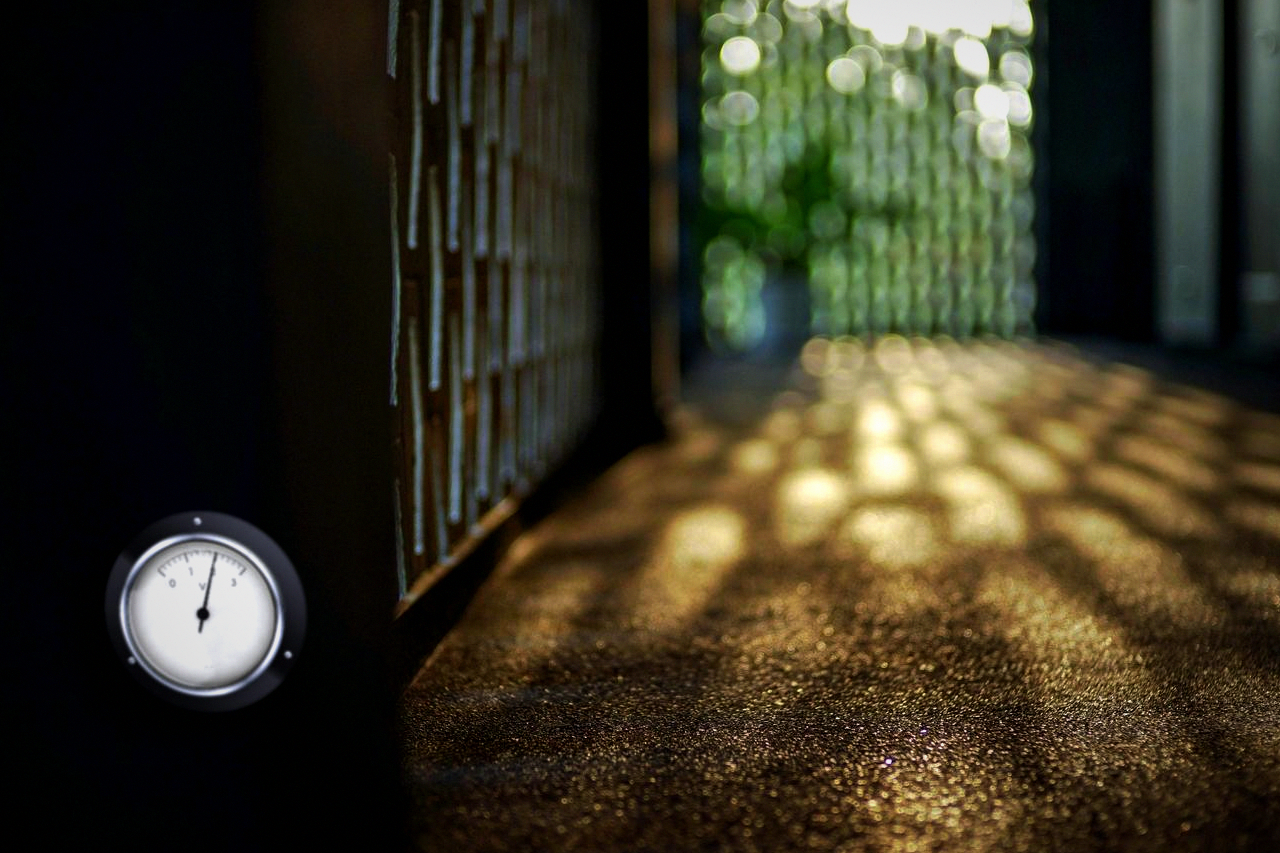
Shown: 2 (V)
